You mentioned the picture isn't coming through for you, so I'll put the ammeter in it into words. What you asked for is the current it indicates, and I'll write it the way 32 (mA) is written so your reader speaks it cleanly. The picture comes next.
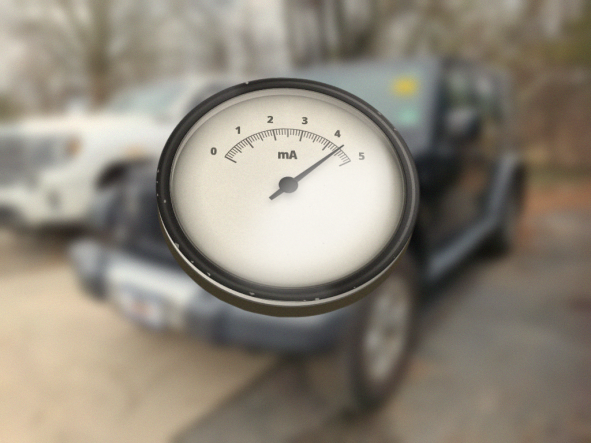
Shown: 4.5 (mA)
